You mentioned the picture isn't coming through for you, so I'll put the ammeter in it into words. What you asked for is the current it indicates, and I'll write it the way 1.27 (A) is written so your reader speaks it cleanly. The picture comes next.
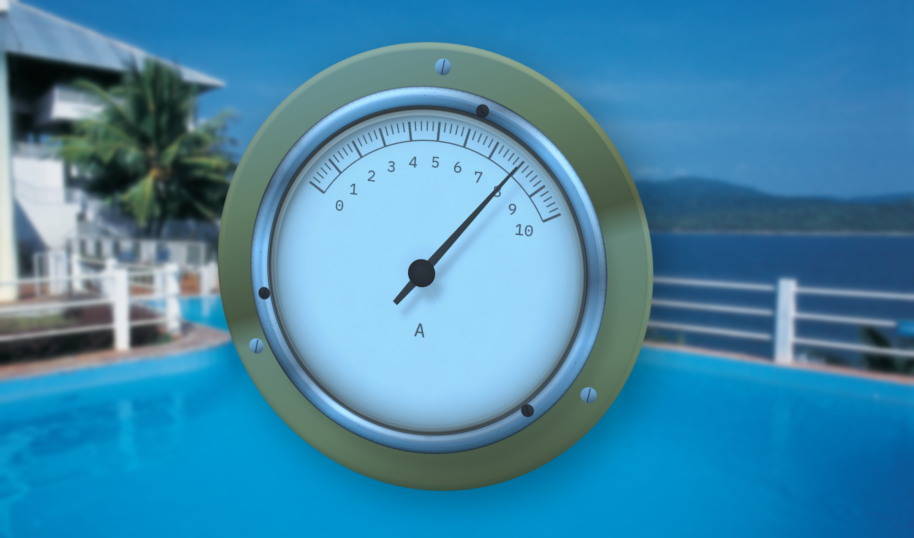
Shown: 8 (A)
